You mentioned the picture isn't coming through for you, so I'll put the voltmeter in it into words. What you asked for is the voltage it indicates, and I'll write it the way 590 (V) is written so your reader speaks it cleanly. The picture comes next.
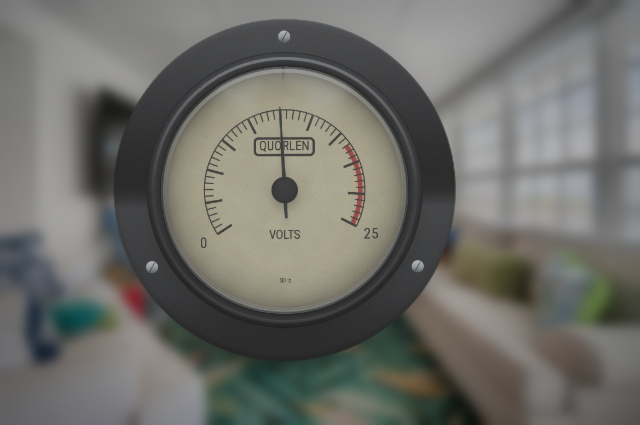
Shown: 12.5 (V)
